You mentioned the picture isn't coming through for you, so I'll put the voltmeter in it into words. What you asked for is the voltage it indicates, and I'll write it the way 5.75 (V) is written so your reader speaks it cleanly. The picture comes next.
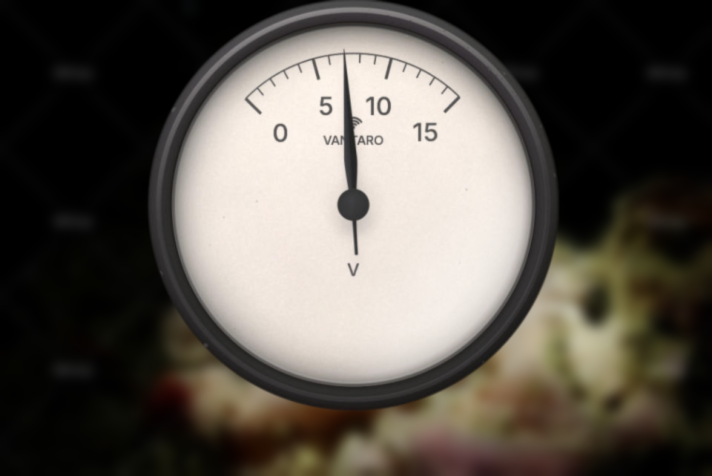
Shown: 7 (V)
